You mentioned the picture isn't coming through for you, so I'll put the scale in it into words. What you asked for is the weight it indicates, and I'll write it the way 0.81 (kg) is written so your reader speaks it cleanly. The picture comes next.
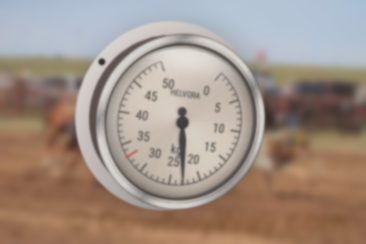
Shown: 23 (kg)
